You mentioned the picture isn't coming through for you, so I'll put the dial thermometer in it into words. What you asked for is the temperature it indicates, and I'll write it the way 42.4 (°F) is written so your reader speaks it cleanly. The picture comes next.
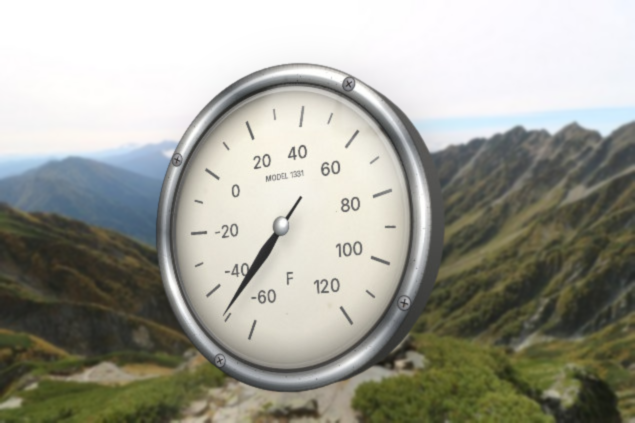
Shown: -50 (°F)
